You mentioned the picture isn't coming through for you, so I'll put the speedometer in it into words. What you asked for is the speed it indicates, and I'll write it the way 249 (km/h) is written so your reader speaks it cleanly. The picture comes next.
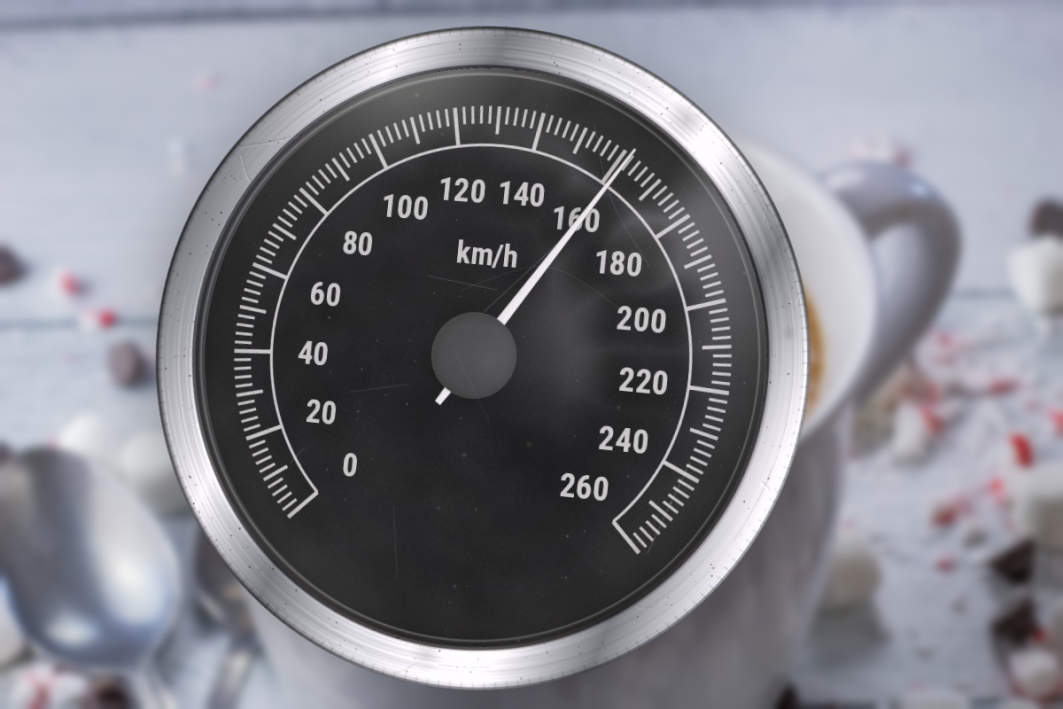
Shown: 162 (km/h)
